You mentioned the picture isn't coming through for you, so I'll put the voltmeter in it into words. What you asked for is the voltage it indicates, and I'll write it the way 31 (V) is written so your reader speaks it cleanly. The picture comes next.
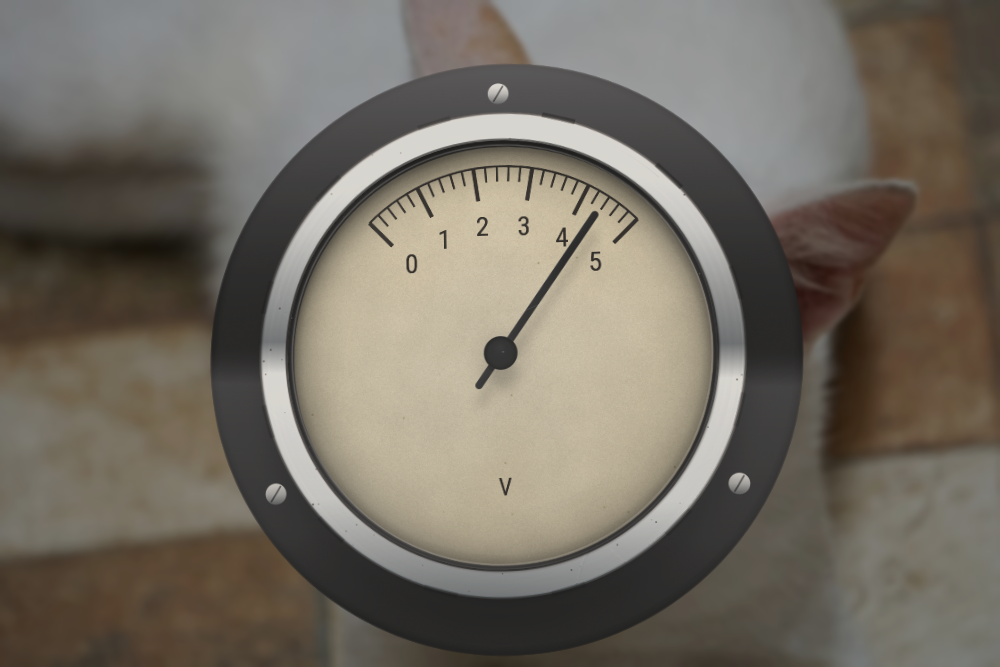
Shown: 4.4 (V)
